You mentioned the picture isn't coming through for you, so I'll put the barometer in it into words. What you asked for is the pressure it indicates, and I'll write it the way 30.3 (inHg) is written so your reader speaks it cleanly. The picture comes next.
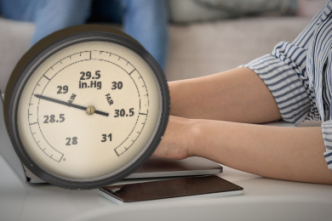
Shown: 28.8 (inHg)
